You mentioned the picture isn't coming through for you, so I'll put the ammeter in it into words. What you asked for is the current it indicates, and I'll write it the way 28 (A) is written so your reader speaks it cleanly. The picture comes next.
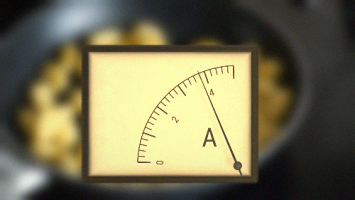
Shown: 3.8 (A)
